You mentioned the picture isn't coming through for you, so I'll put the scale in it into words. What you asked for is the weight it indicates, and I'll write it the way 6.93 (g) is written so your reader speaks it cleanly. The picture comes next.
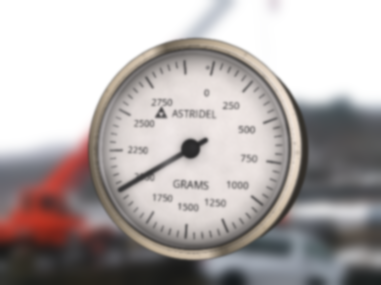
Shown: 2000 (g)
